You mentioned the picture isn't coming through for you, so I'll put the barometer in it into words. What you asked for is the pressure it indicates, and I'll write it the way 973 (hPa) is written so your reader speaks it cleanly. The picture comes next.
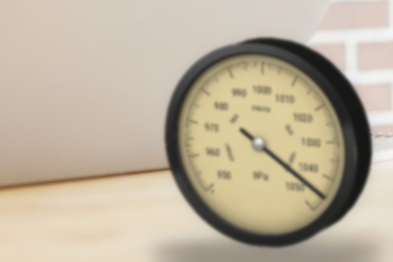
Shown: 1045 (hPa)
